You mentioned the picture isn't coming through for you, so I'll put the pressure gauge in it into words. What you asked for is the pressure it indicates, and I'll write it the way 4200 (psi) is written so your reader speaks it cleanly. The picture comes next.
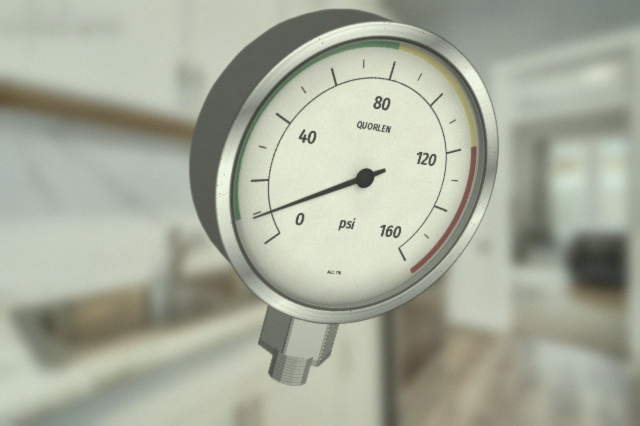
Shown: 10 (psi)
